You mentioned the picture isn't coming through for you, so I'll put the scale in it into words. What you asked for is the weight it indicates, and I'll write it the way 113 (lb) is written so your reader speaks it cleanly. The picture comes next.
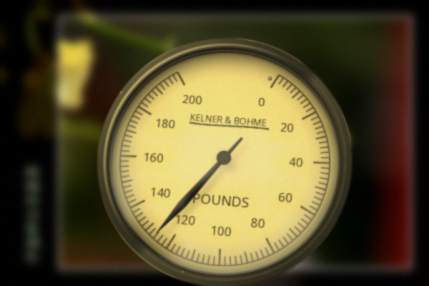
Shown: 126 (lb)
